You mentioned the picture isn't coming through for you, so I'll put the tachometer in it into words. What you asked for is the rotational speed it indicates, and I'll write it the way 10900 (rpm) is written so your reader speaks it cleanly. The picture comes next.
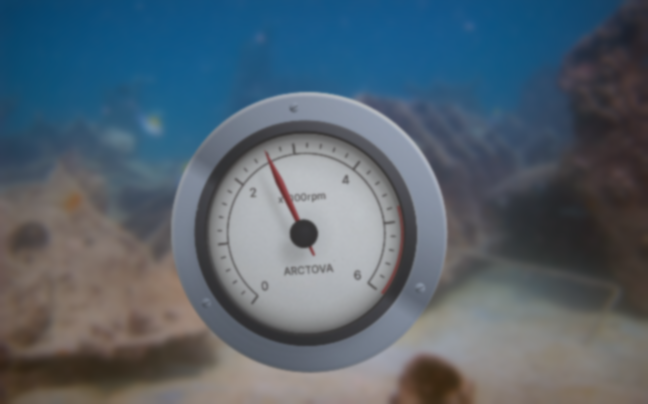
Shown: 2600 (rpm)
